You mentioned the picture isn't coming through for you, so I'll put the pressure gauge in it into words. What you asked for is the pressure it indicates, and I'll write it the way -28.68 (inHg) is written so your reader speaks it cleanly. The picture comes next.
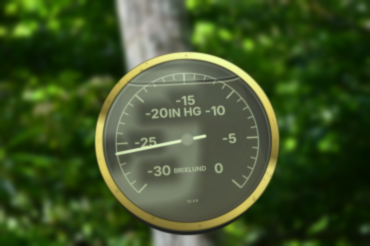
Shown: -26 (inHg)
